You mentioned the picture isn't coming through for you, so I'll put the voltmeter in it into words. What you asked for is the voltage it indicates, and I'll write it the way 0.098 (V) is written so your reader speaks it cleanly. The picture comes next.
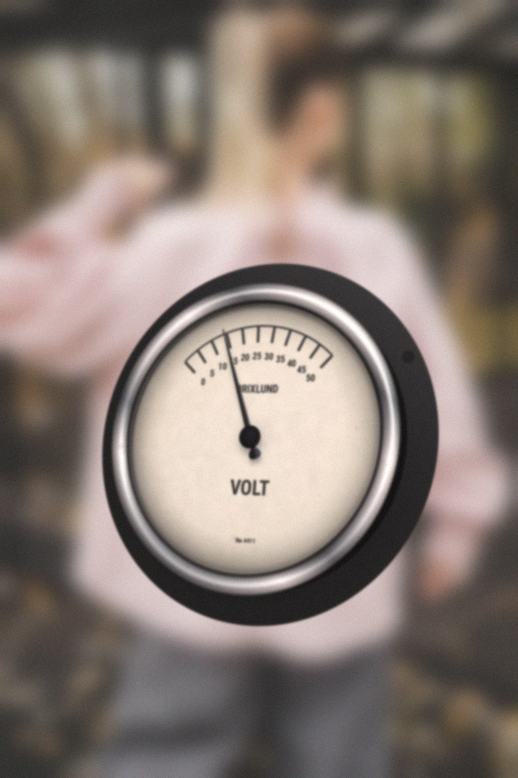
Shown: 15 (V)
